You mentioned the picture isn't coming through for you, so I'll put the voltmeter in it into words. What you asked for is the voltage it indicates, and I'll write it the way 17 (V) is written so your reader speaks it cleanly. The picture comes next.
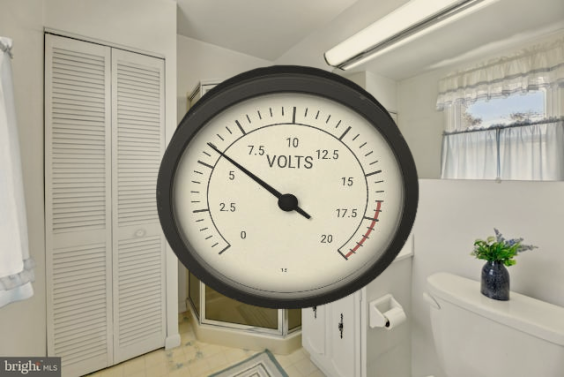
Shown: 6 (V)
